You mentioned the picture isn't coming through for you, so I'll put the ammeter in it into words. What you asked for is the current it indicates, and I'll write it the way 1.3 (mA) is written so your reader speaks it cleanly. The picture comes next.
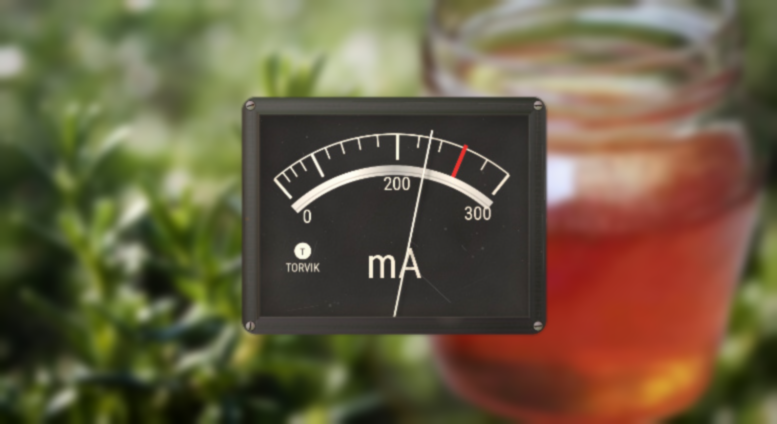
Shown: 230 (mA)
